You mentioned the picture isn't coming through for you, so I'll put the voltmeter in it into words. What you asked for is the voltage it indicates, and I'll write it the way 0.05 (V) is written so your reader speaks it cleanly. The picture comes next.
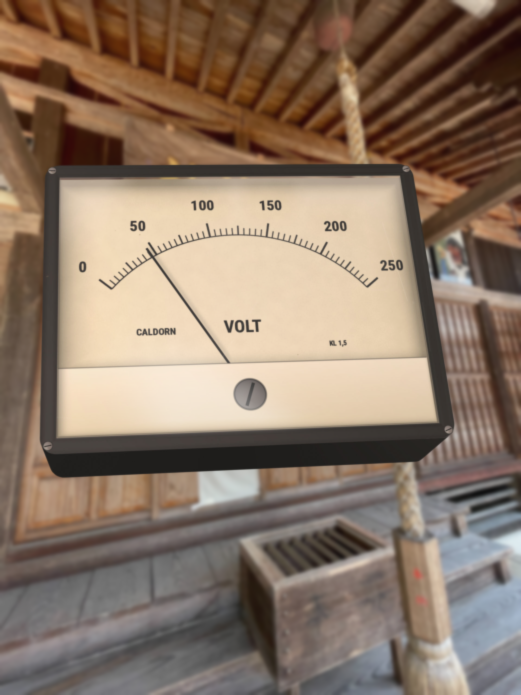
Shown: 45 (V)
